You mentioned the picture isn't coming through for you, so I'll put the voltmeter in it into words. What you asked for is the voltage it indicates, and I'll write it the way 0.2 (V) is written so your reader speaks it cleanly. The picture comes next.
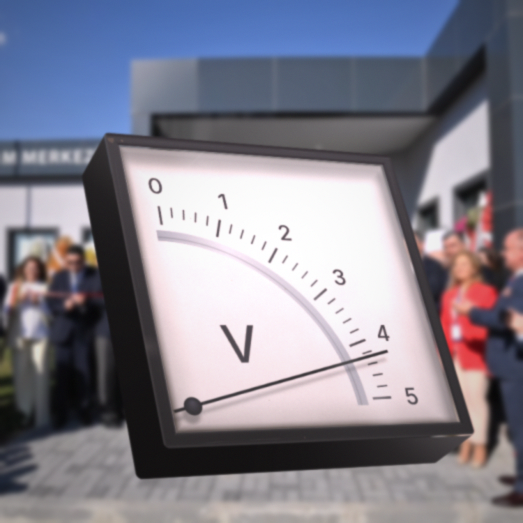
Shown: 4.3 (V)
